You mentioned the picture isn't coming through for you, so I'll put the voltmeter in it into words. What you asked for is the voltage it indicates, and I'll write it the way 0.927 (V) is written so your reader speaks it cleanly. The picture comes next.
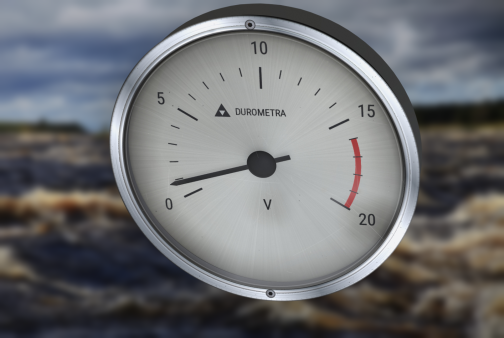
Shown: 1 (V)
